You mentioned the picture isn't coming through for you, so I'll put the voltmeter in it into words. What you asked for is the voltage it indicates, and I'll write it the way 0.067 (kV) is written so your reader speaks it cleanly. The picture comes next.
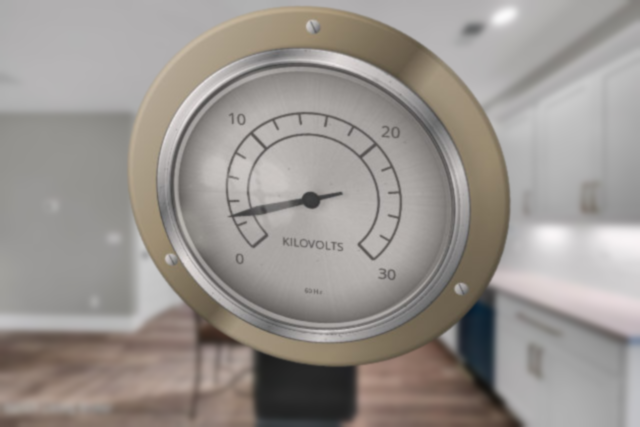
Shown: 3 (kV)
